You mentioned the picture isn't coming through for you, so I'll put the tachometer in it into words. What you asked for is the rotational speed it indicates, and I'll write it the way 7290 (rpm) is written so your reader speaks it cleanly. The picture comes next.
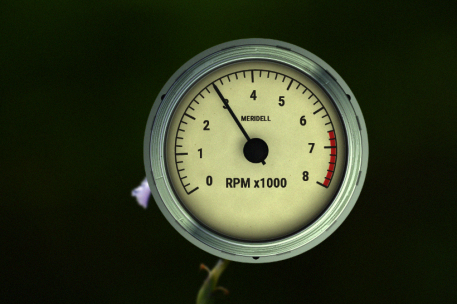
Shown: 3000 (rpm)
